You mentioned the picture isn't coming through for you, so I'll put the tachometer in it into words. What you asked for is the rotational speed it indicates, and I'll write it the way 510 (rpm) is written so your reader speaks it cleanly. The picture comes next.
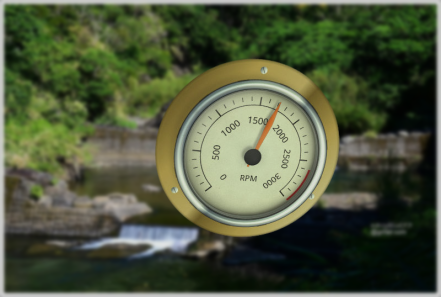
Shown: 1700 (rpm)
